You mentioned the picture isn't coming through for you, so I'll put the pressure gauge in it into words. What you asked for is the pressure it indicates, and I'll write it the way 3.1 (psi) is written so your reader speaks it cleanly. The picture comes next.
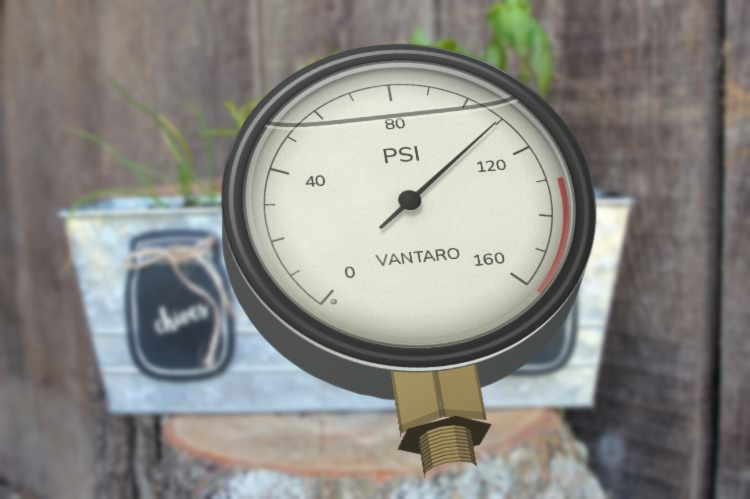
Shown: 110 (psi)
